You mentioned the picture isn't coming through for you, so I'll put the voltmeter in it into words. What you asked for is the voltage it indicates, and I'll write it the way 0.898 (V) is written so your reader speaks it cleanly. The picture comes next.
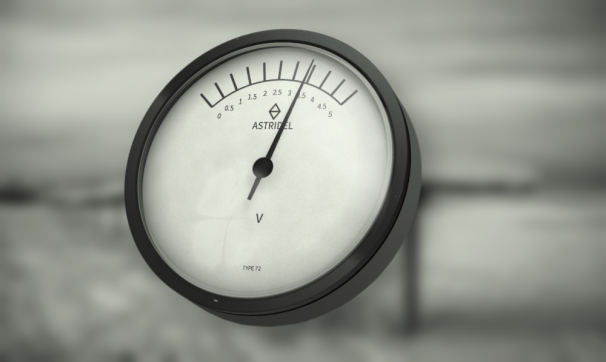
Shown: 3.5 (V)
